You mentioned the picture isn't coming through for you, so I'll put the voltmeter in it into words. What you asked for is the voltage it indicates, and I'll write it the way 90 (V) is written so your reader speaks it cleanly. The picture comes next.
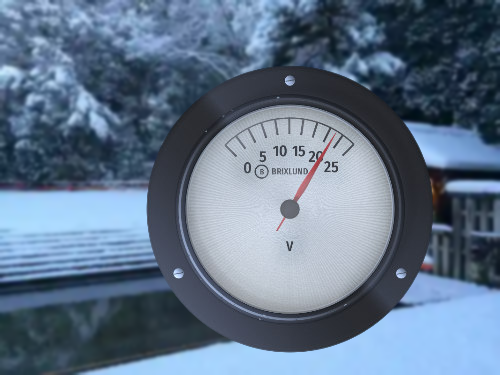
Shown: 21.25 (V)
